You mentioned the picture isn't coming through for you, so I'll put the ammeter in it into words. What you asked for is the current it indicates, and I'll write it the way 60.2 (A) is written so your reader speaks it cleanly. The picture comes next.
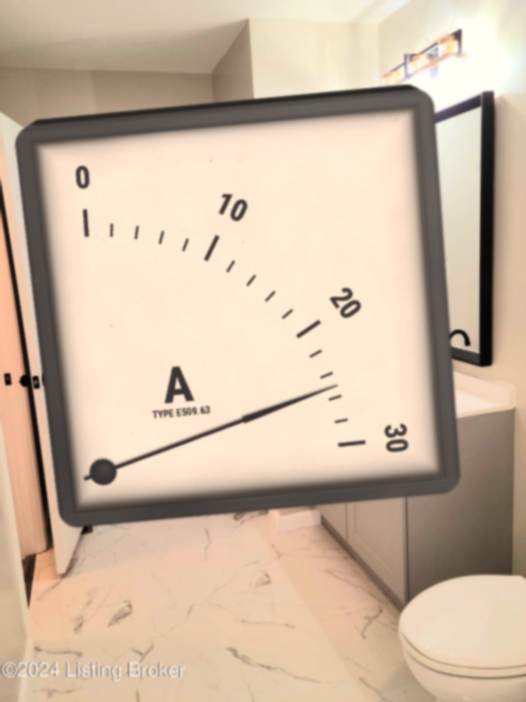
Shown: 25 (A)
